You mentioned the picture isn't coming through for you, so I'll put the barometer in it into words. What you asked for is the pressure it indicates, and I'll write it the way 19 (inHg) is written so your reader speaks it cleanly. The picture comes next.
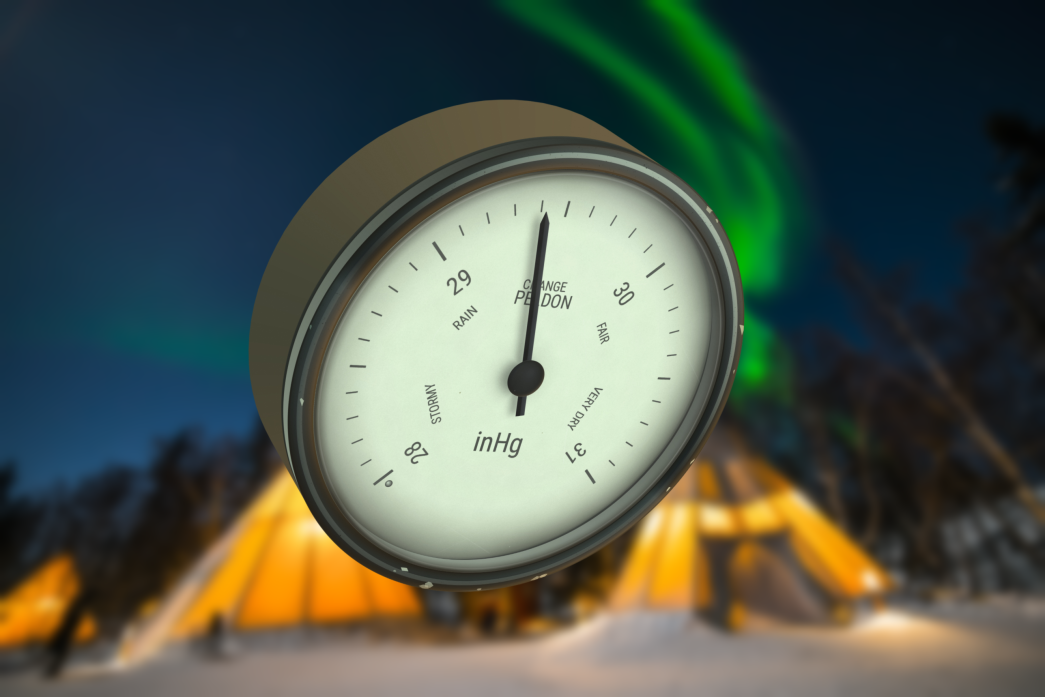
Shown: 29.4 (inHg)
